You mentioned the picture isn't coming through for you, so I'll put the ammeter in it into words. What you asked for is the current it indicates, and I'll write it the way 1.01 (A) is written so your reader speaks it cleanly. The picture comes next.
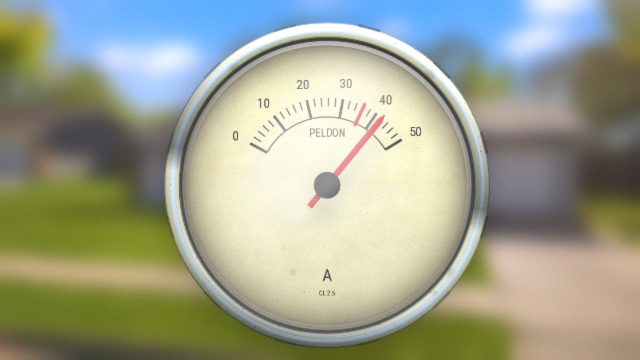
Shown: 42 (A)
